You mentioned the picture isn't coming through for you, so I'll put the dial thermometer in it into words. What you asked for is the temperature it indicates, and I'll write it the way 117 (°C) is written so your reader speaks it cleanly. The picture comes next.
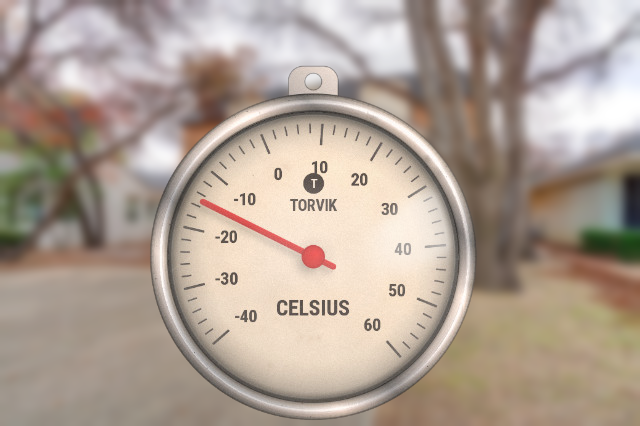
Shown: -15 (°C)
